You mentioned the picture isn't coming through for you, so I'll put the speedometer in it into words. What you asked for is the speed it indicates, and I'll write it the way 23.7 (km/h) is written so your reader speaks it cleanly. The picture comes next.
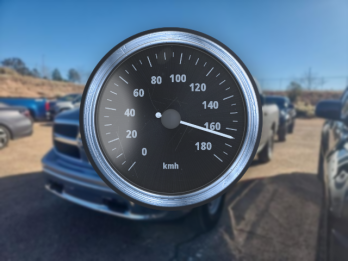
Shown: 165 (km/h)
